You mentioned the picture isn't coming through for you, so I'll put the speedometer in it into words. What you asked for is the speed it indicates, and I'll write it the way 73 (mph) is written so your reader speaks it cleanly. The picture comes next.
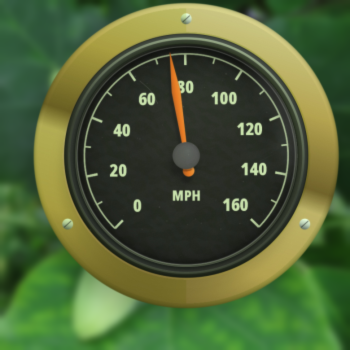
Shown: 75 (mph)
